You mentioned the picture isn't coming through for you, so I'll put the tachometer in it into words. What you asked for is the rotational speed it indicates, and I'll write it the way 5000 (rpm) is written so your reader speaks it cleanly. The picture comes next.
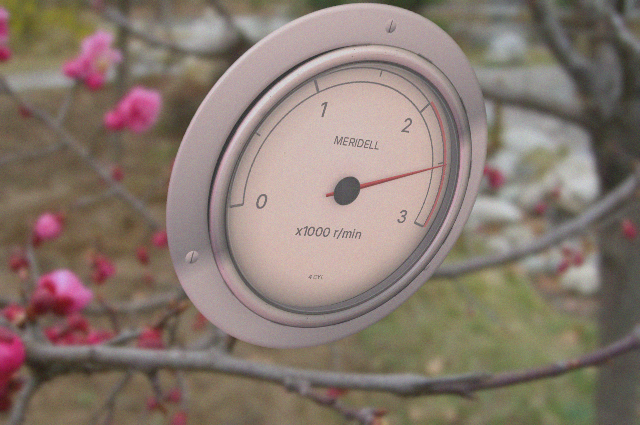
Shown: 2500 (rpm)
